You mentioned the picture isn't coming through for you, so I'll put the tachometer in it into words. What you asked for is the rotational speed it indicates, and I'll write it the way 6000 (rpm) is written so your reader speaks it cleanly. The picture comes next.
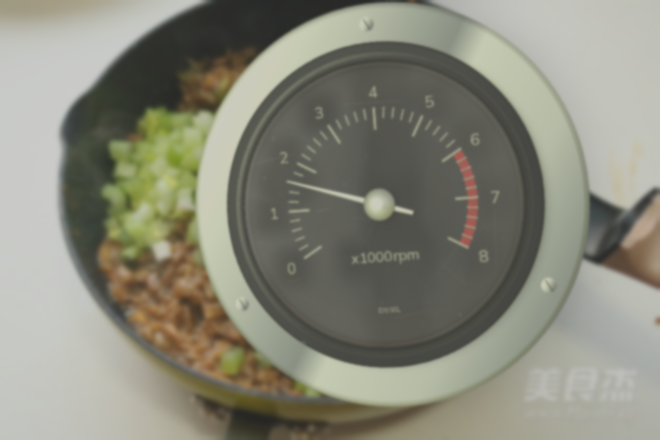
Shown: 1600 (rpm)
